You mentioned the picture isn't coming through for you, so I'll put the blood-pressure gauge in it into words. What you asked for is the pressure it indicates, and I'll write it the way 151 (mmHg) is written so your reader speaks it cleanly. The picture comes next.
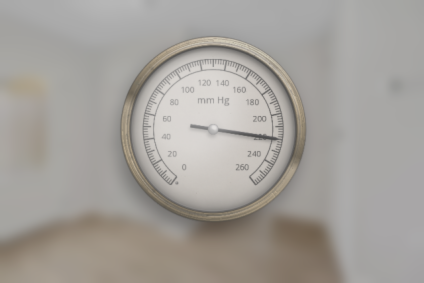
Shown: 220 (mmHg)
